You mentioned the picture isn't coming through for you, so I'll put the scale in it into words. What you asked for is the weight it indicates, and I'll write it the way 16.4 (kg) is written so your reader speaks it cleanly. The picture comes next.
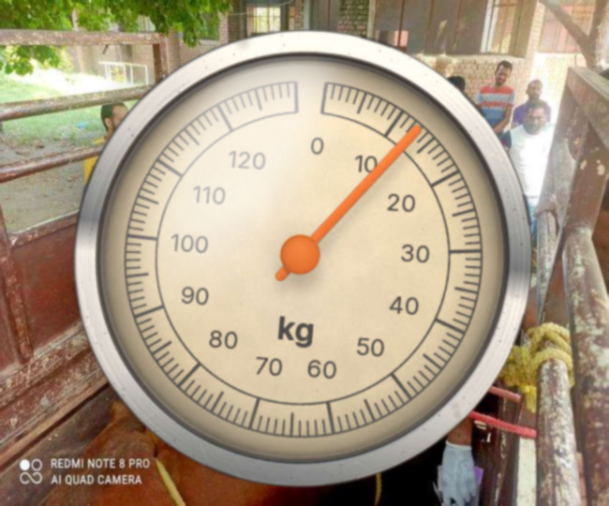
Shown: 13 (kg)
